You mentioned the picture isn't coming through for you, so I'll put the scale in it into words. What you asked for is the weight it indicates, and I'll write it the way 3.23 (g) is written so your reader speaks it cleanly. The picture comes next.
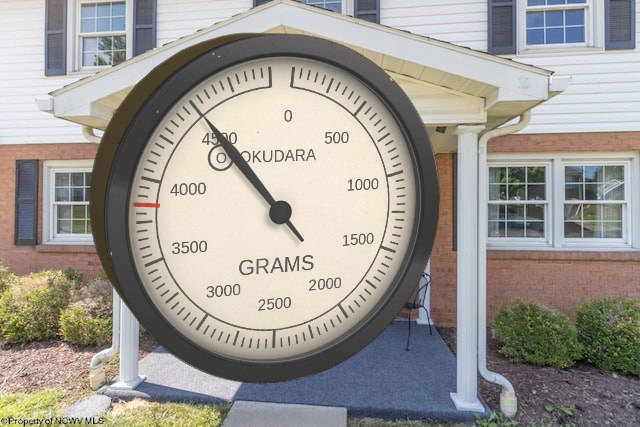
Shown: 4500 (g)
